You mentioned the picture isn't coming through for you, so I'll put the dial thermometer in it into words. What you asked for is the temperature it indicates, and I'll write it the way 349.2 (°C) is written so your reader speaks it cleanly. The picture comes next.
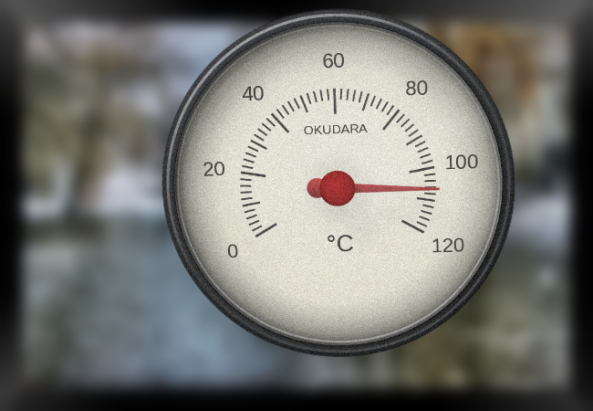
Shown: 106 (°C)
